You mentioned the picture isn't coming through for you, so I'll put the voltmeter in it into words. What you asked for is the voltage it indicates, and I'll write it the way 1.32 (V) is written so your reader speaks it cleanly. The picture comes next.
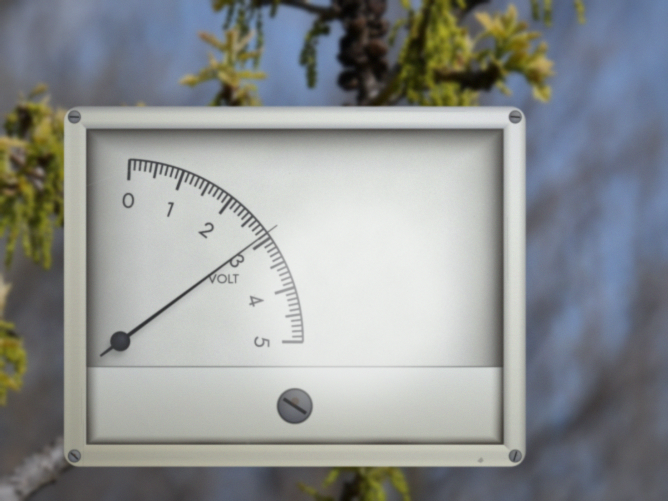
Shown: 2.9 (V)
